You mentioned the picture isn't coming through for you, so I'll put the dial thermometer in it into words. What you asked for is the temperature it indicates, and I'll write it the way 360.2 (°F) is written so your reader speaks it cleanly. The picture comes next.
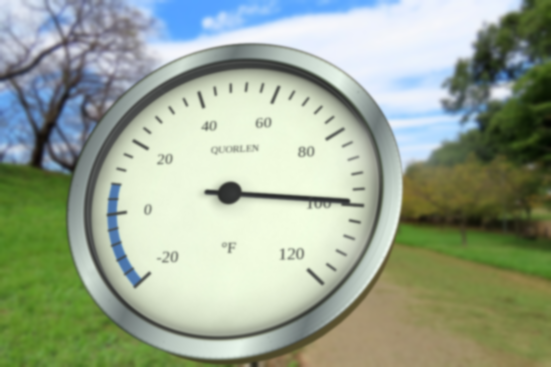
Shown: 100 (°F)
